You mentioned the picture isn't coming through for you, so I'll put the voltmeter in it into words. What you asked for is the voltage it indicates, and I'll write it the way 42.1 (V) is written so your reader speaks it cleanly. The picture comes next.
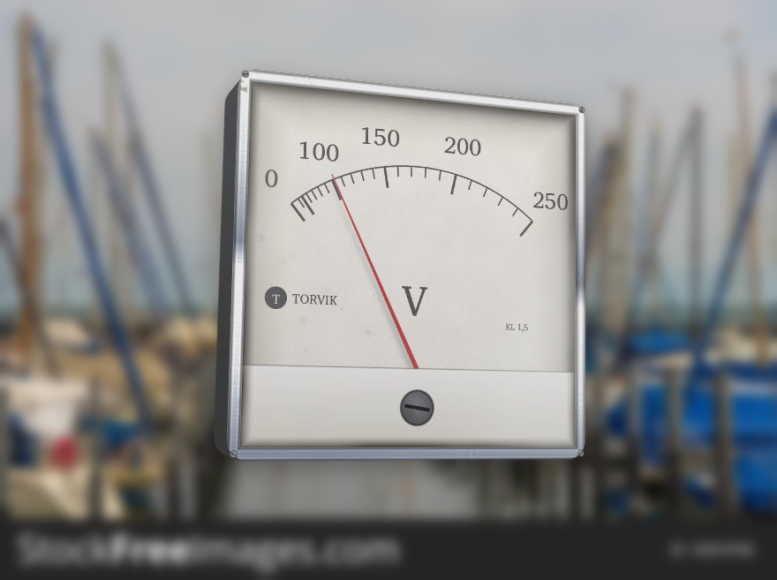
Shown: 100 (V)
